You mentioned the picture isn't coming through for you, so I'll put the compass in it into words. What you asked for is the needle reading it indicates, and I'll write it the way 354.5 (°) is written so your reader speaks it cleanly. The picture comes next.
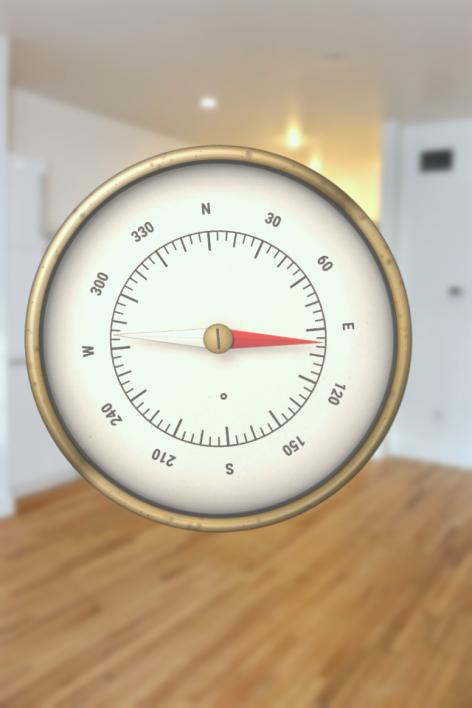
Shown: 97.5 (°)
